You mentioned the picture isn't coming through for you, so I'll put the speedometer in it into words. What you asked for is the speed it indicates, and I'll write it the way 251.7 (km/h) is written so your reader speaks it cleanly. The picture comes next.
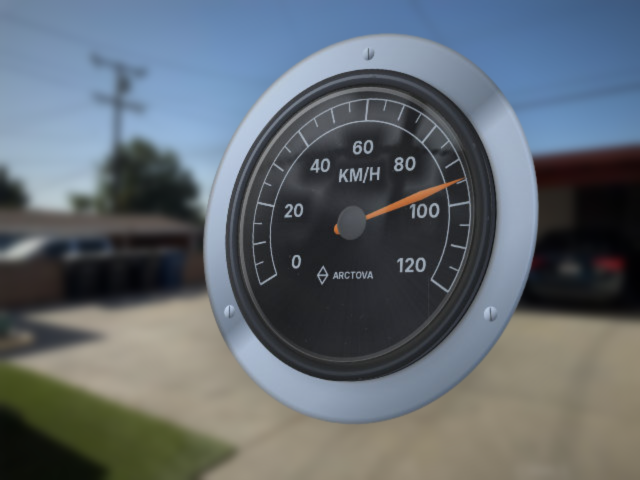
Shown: 95 (km/h)
